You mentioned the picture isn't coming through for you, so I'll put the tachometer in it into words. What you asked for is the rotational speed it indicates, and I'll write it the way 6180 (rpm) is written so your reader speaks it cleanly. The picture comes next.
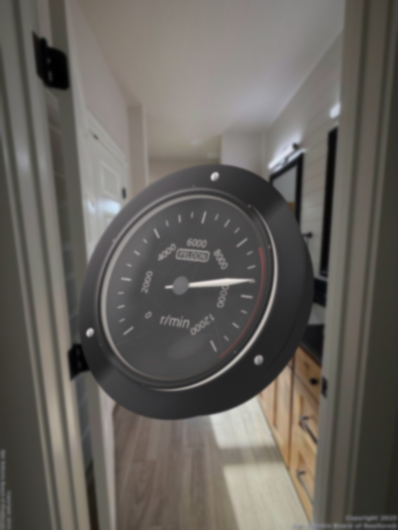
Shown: 9500 (rpm)
